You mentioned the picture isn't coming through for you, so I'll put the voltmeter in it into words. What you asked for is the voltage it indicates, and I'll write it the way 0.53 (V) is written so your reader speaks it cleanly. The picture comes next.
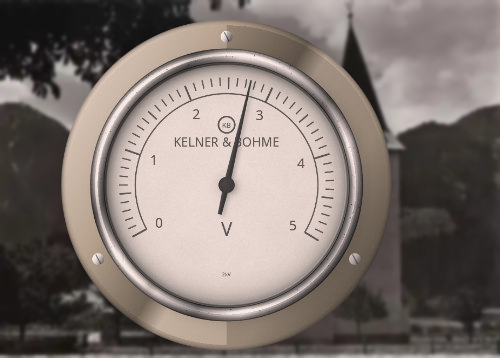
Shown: 2.75 (V)
